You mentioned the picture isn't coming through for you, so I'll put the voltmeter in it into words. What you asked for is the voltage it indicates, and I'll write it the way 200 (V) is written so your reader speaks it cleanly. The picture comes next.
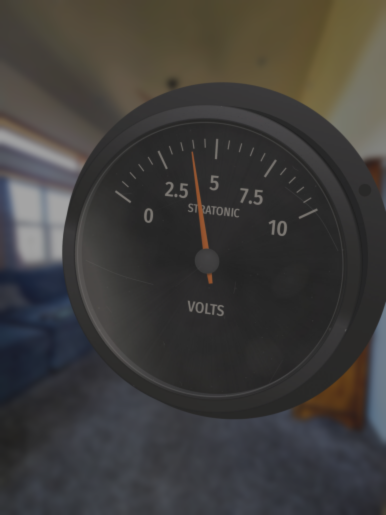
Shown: 4 (V)
